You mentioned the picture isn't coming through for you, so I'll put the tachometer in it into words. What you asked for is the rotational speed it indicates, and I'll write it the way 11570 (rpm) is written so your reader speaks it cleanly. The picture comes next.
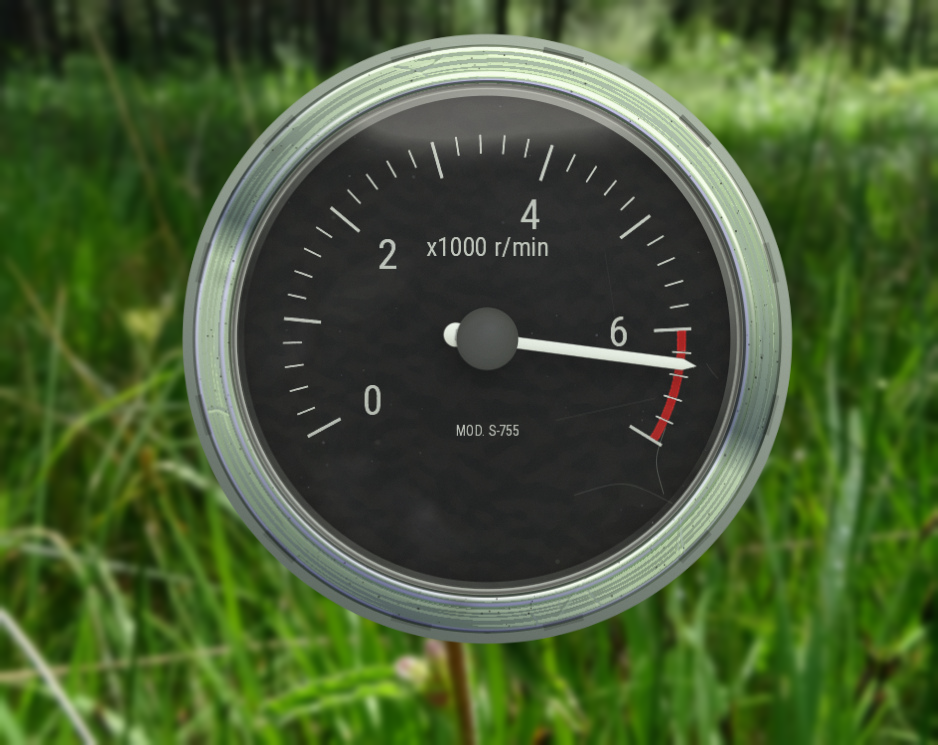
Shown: 6300 (rpm)
